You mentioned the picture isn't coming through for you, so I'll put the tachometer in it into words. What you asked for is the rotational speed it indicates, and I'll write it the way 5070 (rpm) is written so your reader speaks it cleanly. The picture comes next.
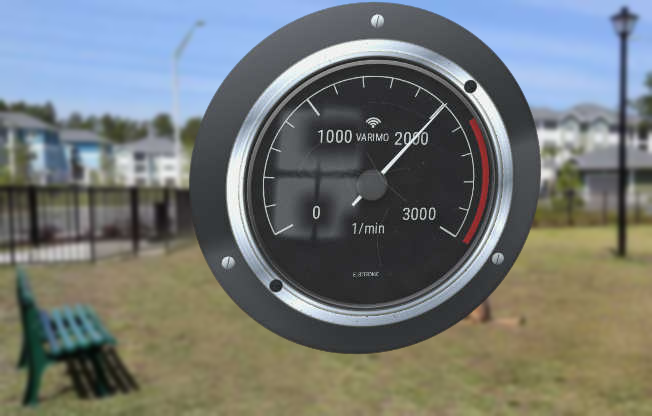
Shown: 2000 (rpm)
